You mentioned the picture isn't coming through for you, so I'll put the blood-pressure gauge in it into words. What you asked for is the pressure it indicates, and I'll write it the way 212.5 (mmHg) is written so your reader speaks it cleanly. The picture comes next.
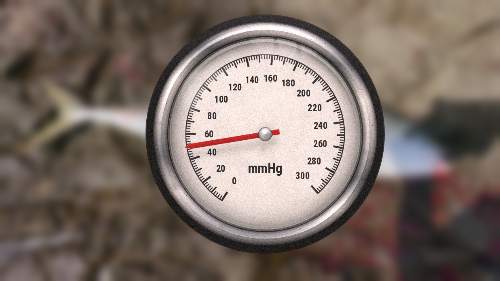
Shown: 50 (mmHg)
